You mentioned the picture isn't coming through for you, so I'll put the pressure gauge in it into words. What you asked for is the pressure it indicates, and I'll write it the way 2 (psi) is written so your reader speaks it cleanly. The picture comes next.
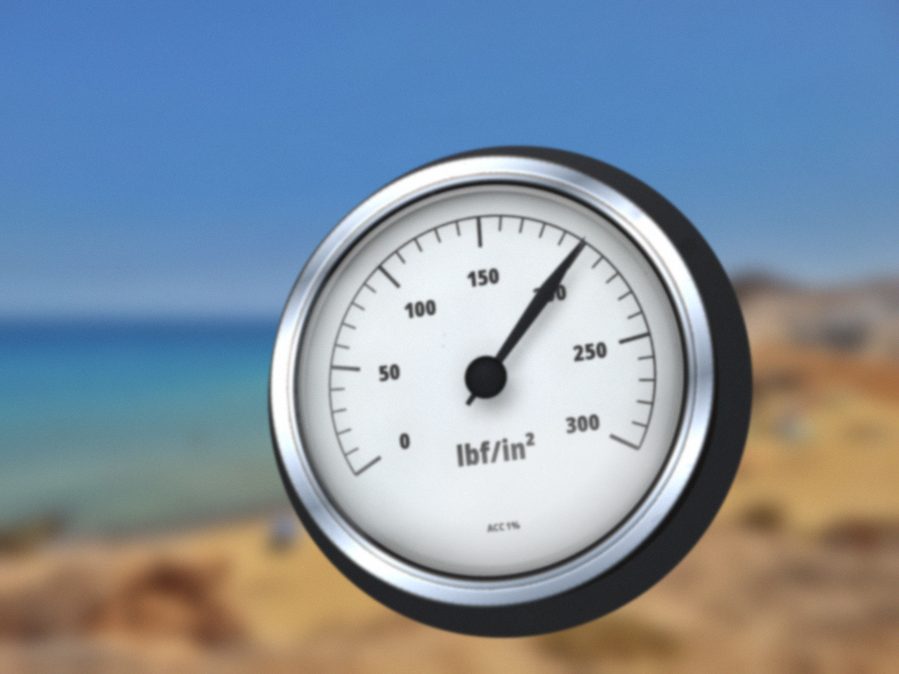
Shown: 200 (psi)
